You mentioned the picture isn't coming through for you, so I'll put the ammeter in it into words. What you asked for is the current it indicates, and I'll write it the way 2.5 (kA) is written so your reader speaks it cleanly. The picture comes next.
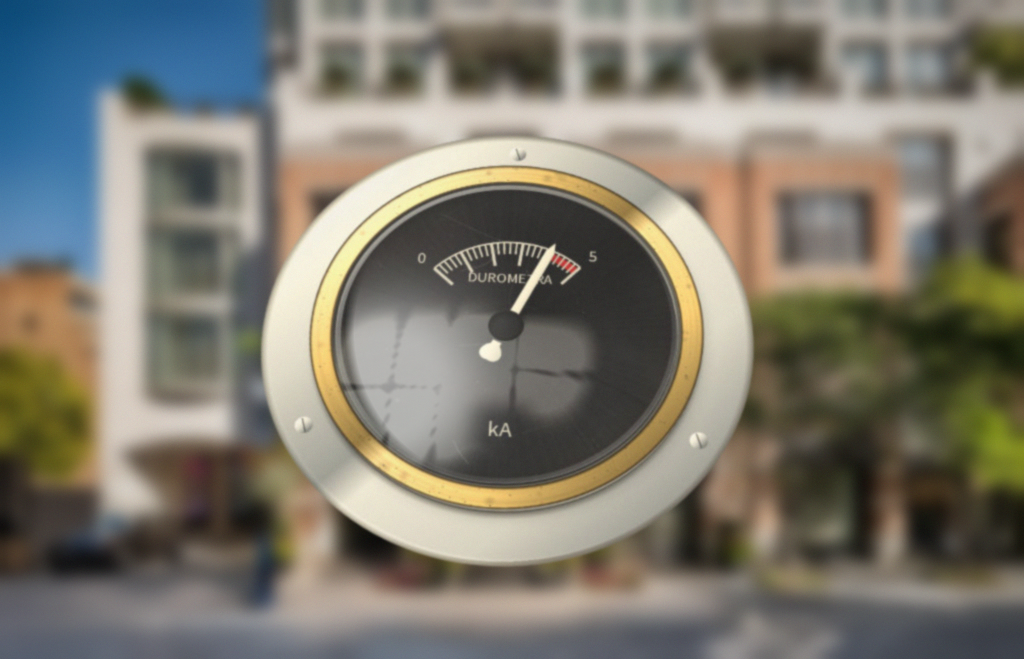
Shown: 4 (kA)
